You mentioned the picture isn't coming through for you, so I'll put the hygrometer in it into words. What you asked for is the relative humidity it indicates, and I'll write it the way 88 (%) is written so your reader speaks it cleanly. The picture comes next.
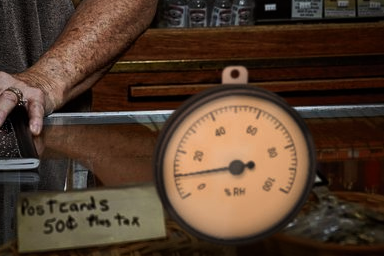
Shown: 10 (%)
